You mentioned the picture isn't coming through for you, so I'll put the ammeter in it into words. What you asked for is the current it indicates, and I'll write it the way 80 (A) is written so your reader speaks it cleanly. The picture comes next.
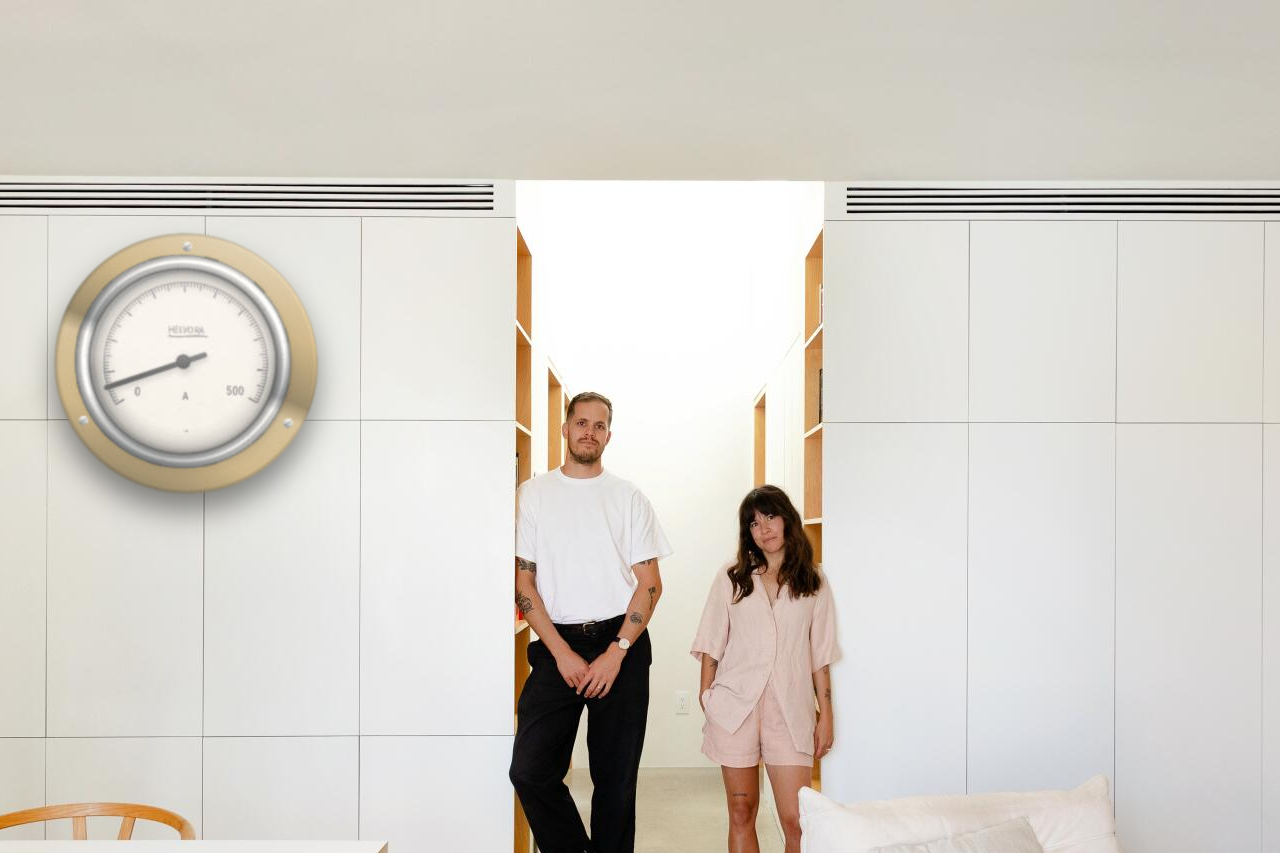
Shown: 25 (A)
